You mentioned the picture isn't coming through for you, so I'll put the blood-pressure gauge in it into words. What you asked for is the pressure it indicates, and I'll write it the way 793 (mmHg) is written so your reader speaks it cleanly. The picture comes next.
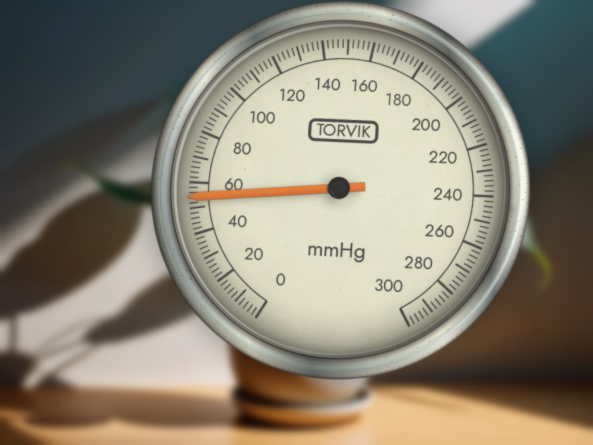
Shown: 54 (mmHg)
